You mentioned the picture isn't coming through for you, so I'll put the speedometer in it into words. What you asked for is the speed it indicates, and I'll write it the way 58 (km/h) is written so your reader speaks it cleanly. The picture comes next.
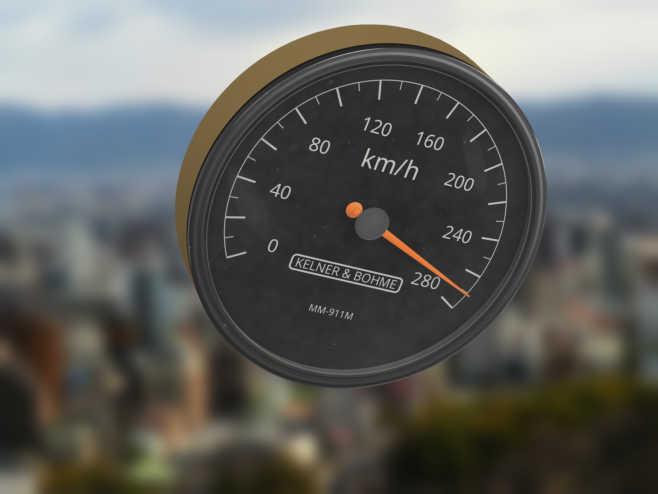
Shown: 270 (km/h)
